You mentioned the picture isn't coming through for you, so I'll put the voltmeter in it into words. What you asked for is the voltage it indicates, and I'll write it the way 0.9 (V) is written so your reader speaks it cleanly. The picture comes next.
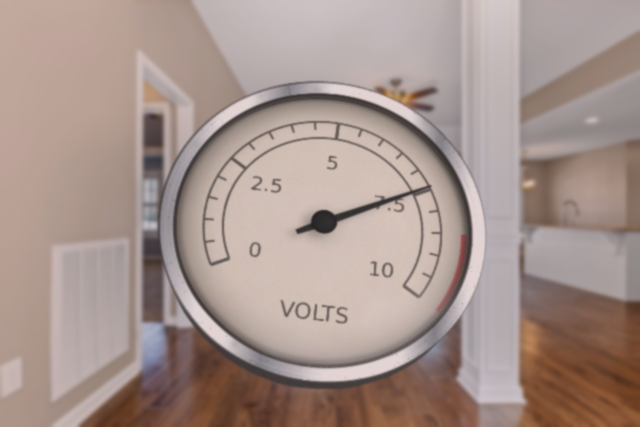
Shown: 7.5 (V)
